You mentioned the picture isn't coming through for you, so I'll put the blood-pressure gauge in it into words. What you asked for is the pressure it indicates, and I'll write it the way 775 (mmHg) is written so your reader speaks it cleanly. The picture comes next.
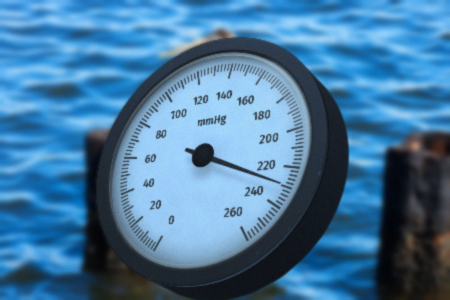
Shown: 230 (mmHg)
